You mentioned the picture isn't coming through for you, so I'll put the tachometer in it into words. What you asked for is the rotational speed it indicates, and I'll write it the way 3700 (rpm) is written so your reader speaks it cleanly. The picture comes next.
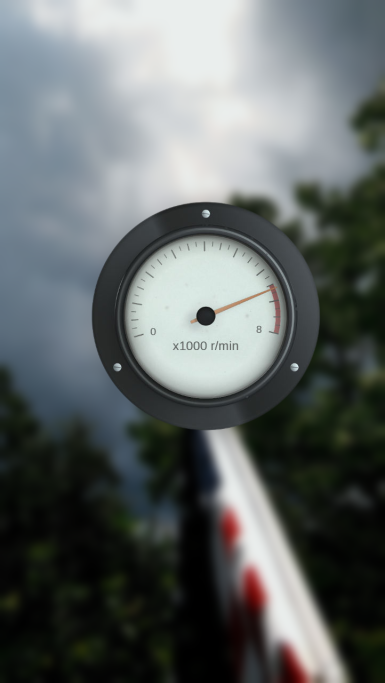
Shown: 6625 (rpm)
